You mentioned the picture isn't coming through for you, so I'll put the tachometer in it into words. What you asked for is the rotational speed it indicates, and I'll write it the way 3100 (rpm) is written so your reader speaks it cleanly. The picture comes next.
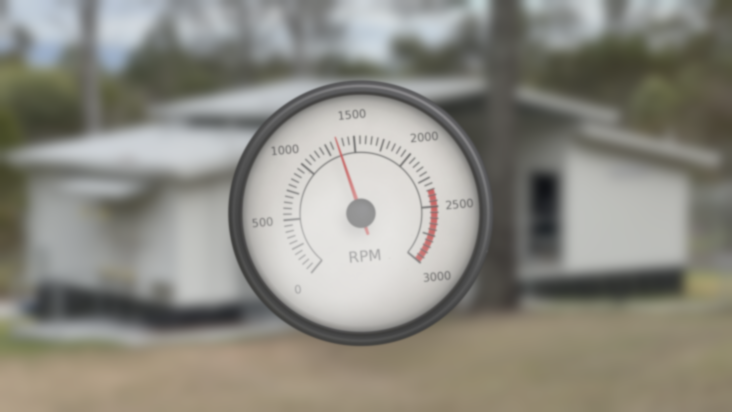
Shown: 1350 (rpm)
